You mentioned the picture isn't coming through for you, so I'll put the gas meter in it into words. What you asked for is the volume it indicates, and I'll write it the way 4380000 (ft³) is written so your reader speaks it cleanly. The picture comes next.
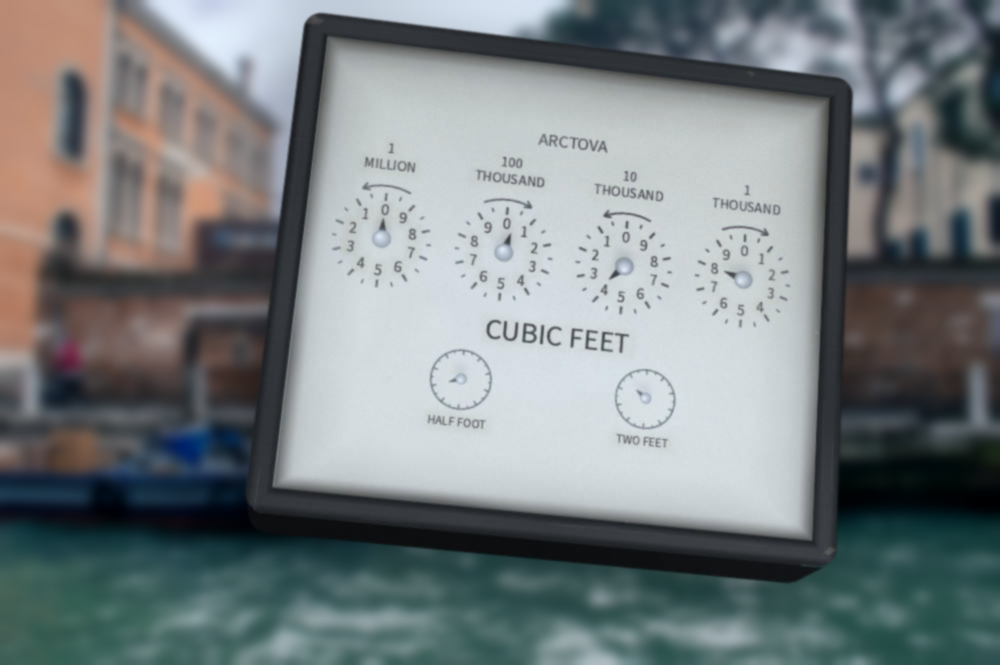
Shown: 3800 (ft³)
